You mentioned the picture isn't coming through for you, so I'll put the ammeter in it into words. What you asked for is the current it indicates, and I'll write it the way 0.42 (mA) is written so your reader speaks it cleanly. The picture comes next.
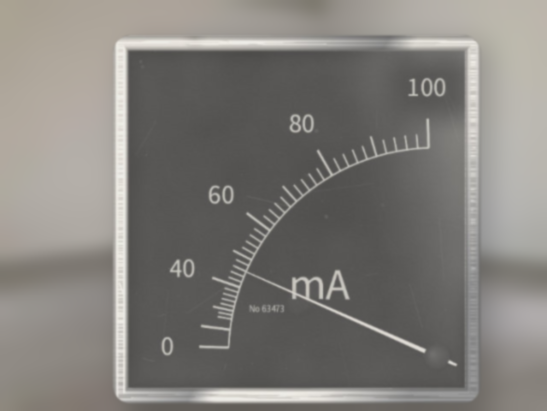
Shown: 46 (mA)
